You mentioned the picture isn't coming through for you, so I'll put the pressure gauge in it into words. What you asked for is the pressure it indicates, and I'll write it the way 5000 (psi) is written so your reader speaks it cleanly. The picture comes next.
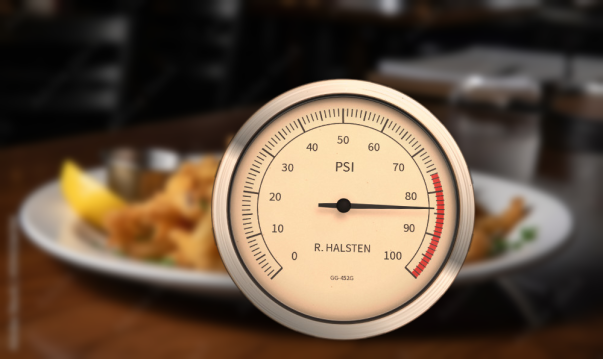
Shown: 84 (psi)
